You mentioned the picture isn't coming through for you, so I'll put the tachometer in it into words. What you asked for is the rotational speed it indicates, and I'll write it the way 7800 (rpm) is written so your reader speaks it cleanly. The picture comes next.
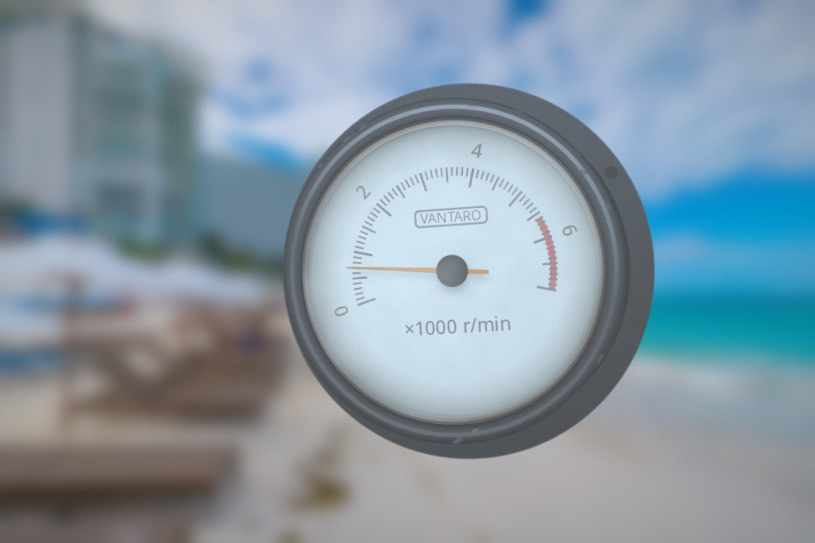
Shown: 700 (rpm)
